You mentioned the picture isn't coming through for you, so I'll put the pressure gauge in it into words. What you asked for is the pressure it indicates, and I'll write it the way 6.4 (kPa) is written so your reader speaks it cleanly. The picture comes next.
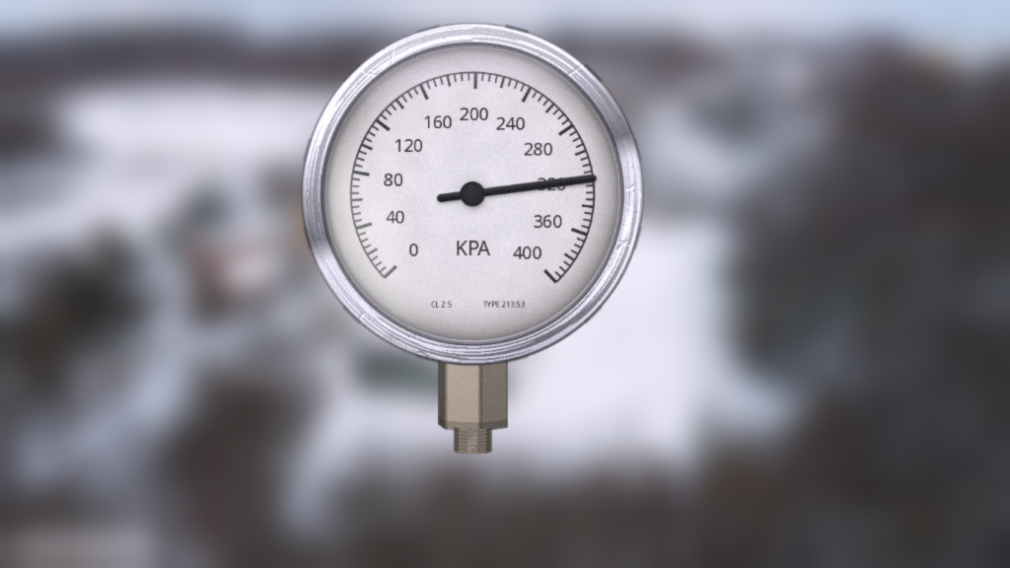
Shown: 320 (kPa)
